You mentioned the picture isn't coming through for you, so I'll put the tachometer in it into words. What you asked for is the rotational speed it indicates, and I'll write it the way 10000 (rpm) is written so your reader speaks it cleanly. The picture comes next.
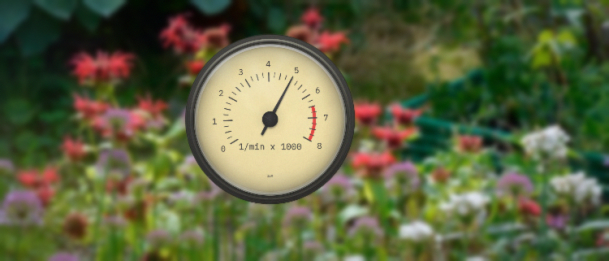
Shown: 5000 (rpm)
